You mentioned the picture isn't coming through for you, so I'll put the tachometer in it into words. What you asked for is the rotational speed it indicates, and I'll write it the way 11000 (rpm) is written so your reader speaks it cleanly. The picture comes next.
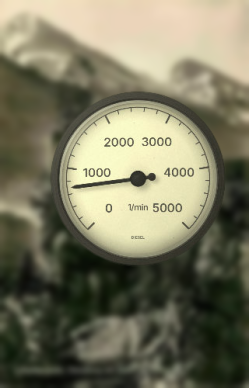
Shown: 700 (rpm)
